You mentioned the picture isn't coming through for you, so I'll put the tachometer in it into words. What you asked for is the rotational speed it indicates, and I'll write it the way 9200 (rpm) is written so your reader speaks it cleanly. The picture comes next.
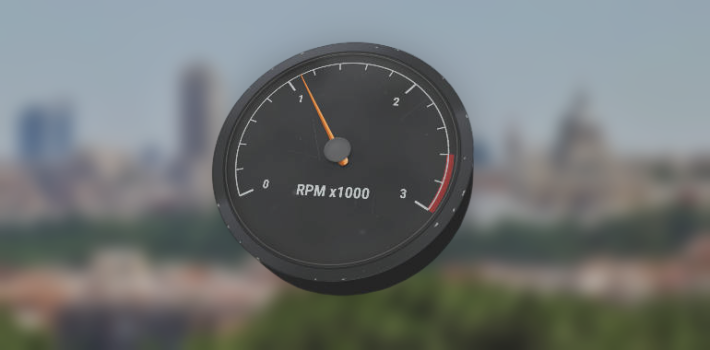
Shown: 1100 (rpm)
